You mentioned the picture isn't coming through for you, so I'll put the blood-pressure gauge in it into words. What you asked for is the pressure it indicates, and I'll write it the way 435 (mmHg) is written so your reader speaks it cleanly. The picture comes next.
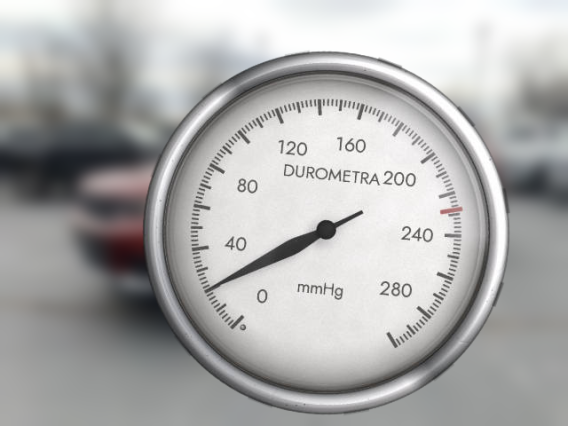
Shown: 20 (mmHg)
